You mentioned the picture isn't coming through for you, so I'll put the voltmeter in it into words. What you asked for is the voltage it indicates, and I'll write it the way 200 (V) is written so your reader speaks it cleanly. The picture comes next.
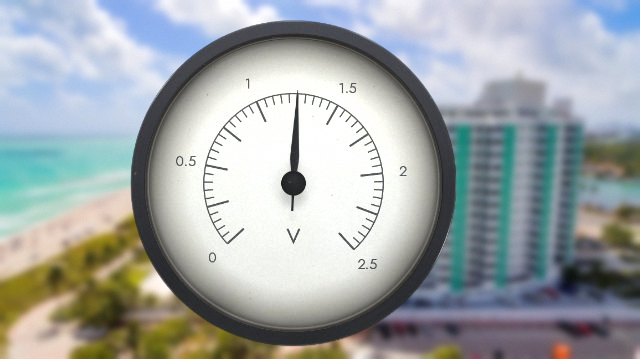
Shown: 1.25 (V)
